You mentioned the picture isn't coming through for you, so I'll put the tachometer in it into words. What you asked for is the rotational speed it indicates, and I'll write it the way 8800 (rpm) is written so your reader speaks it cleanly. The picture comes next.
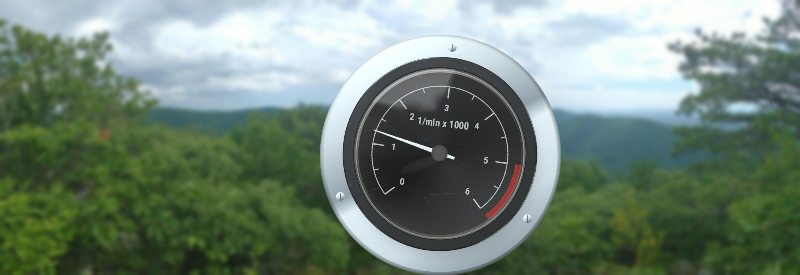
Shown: 1250 (rpm)
